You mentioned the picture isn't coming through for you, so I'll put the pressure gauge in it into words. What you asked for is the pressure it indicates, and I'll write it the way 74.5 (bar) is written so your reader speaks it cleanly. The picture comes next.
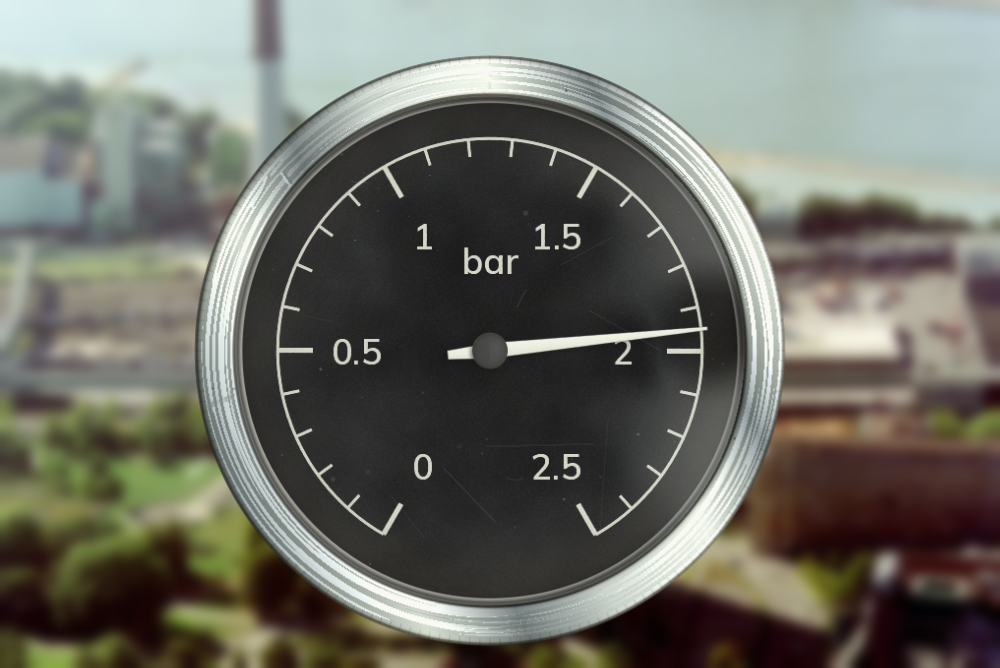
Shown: 1.95 (bar)
